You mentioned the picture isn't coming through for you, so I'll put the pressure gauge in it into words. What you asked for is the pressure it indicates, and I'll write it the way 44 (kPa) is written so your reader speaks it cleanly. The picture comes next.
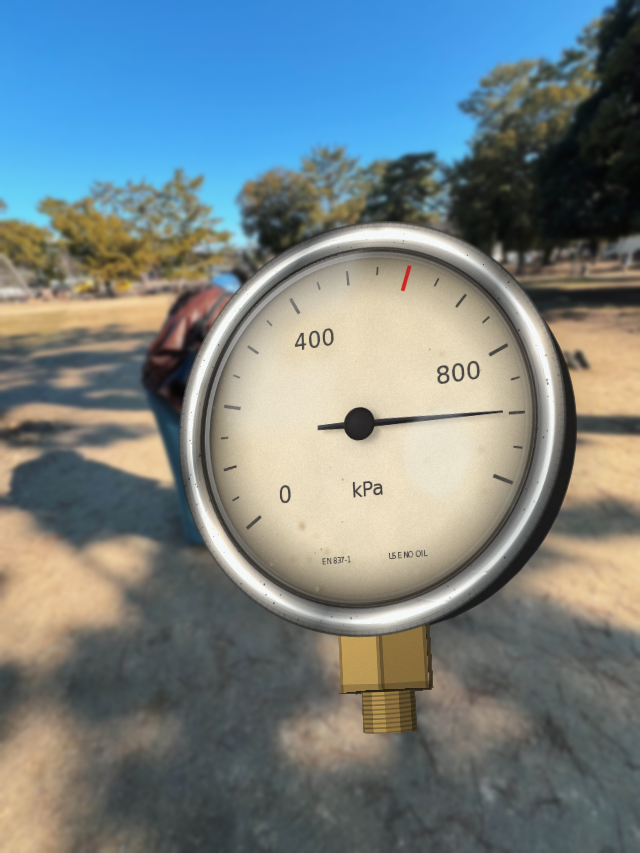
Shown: 900 (kPa)
